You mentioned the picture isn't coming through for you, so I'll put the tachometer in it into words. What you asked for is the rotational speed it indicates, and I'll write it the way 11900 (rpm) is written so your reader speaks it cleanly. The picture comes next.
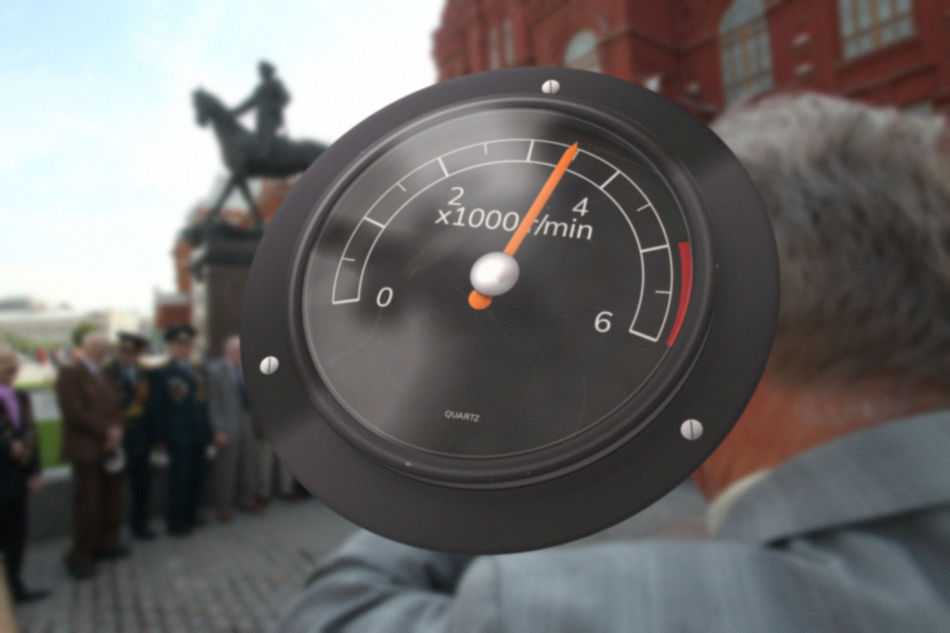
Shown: 3500 (rpm)
